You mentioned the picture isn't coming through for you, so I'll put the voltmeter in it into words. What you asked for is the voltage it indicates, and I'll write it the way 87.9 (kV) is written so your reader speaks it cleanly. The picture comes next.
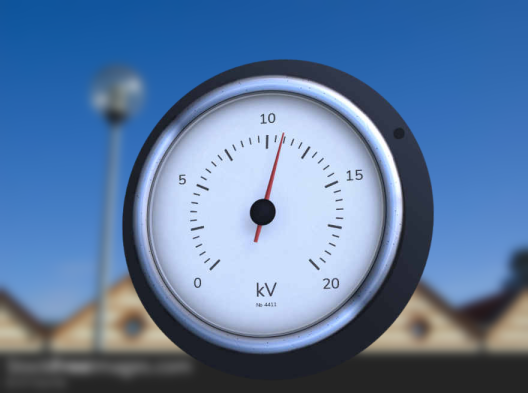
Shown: 11 (kV)
